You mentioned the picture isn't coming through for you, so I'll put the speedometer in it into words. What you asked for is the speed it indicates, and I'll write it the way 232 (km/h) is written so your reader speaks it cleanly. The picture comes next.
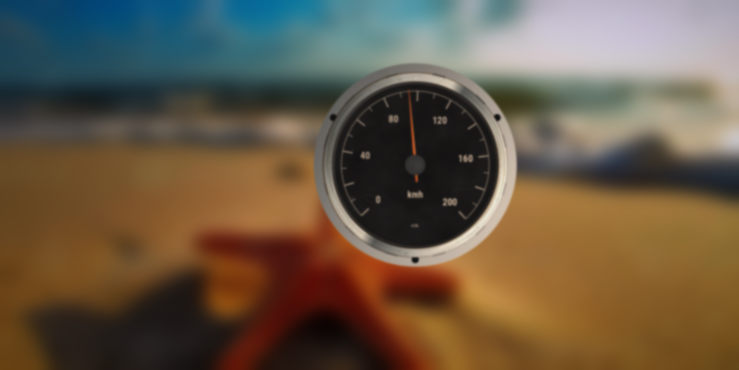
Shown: 95 (km/h)
